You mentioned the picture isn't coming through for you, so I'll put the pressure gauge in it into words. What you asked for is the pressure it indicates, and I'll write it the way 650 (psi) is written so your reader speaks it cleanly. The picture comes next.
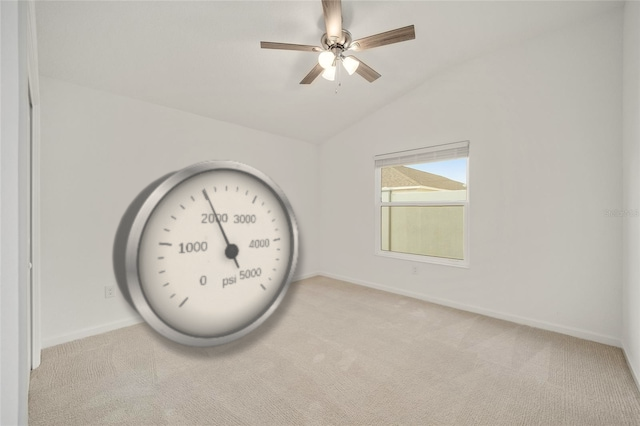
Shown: 2000 (psi)
